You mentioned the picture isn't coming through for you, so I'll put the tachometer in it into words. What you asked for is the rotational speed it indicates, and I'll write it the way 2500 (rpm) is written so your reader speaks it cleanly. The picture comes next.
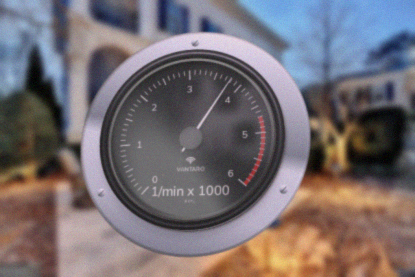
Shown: 3800 (rpm)
